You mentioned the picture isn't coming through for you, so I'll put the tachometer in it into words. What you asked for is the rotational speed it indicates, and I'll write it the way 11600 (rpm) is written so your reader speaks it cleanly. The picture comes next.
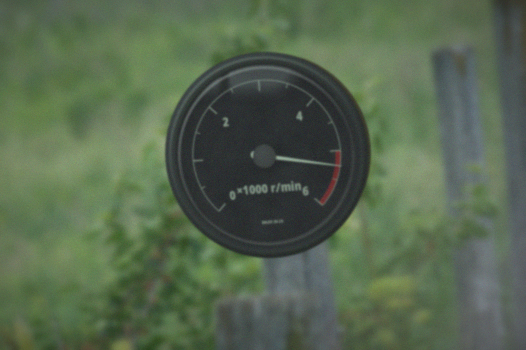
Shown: 5250 (rpm)
